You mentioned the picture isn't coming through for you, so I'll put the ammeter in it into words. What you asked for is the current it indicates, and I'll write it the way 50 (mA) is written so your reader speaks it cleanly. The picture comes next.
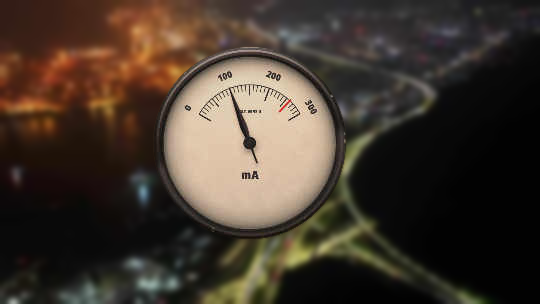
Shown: 100 (mA)
